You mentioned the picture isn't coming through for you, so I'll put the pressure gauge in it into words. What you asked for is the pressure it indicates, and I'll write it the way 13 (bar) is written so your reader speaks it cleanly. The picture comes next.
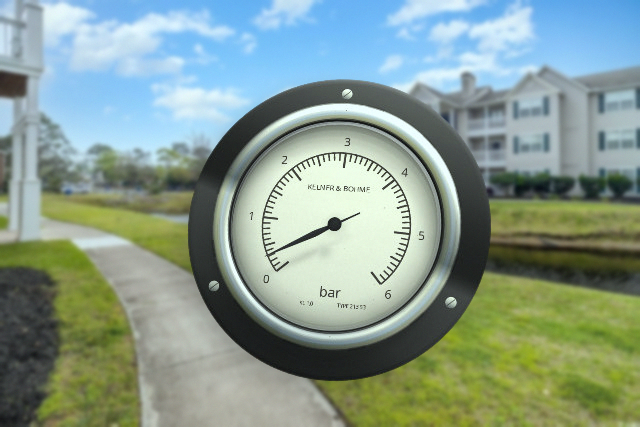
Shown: 0.3 (bar)
